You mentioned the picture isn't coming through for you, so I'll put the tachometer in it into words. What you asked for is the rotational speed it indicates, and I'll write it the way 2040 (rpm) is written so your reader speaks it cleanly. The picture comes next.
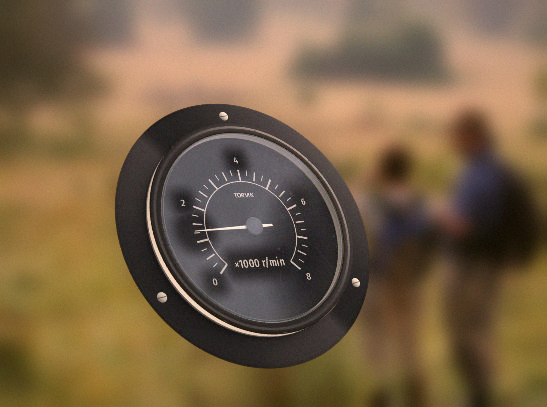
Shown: 1250 (rpm)
